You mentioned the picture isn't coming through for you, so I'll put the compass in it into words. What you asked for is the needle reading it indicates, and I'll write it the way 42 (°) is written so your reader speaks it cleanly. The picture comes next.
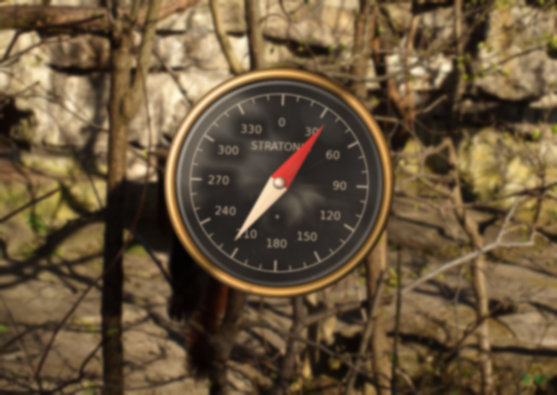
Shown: 35 (°)
